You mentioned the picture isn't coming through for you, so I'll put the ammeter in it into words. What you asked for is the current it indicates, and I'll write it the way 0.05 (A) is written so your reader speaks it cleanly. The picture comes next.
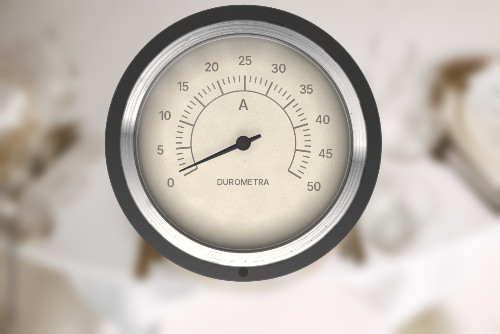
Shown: 1 (A)
